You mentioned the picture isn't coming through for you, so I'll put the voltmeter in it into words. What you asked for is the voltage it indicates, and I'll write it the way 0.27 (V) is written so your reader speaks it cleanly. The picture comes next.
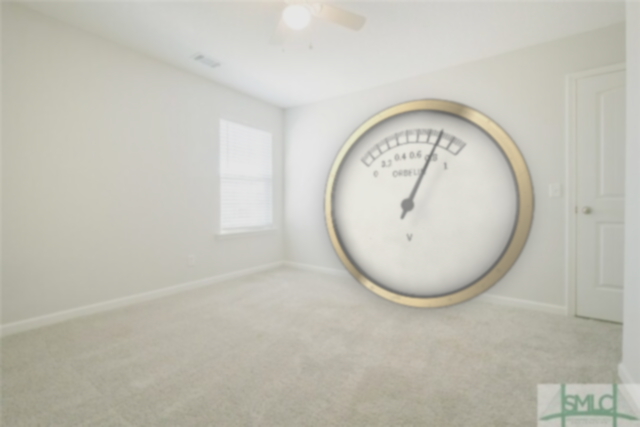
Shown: 0.8 (V)
